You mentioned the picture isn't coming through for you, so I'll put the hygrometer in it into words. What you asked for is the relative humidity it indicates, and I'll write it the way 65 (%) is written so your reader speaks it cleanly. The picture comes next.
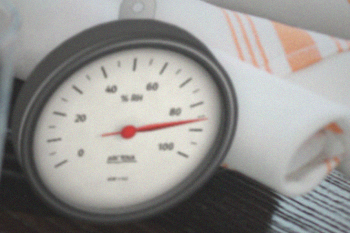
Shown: 85 (%)
